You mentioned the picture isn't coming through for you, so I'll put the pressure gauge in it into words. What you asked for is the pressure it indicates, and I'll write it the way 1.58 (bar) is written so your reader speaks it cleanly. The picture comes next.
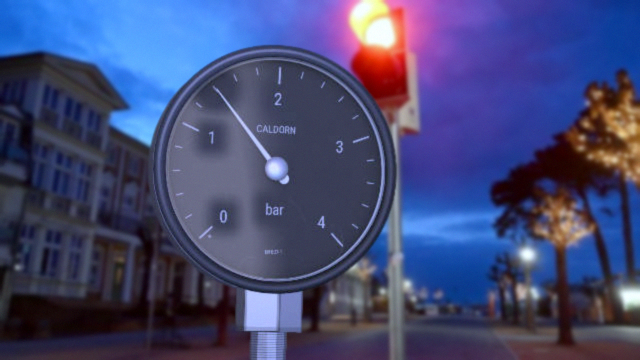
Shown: 1.4 (bar)
